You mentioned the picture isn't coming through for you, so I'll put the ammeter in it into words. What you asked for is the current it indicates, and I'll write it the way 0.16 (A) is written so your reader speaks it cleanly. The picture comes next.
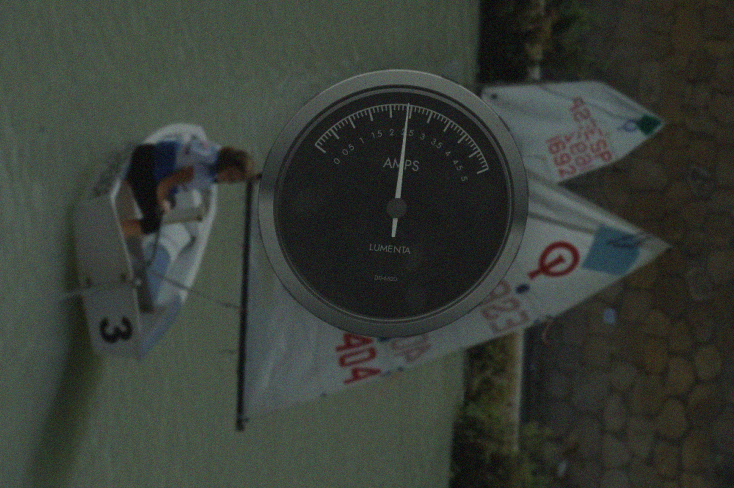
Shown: 2.4 (A)
